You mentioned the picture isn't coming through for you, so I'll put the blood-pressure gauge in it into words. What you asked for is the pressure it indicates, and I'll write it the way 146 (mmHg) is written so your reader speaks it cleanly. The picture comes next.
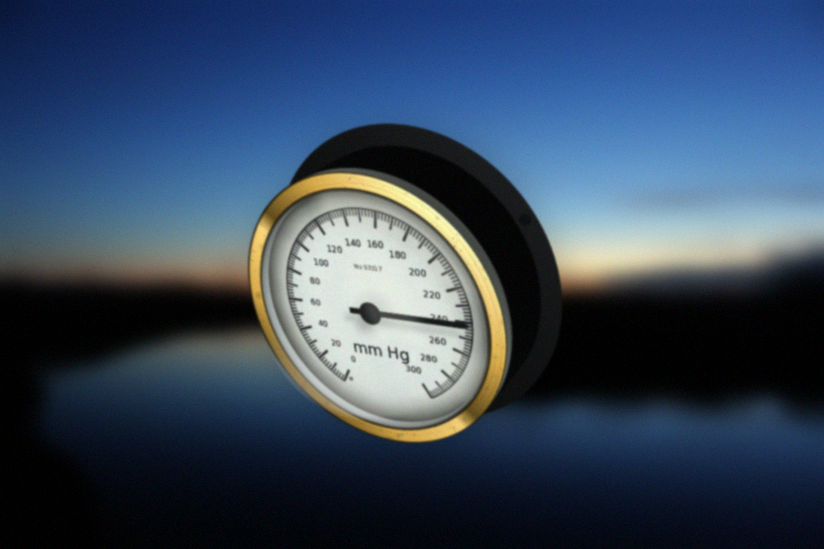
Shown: 240 (mmHg)
